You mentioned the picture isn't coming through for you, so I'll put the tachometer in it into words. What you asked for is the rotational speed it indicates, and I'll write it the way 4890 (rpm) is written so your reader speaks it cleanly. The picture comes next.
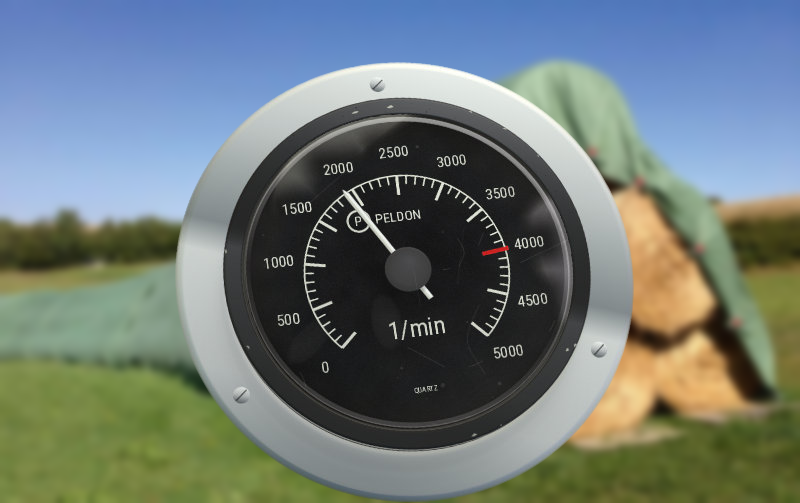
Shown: 1900 (rpm)
